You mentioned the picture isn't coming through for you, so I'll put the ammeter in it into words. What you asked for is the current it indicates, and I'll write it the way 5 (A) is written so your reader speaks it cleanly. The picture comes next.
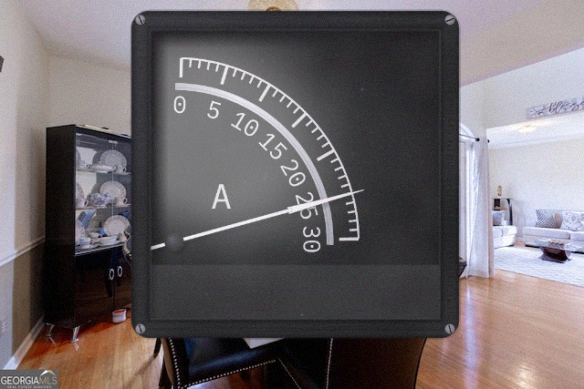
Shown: 25 (A)
